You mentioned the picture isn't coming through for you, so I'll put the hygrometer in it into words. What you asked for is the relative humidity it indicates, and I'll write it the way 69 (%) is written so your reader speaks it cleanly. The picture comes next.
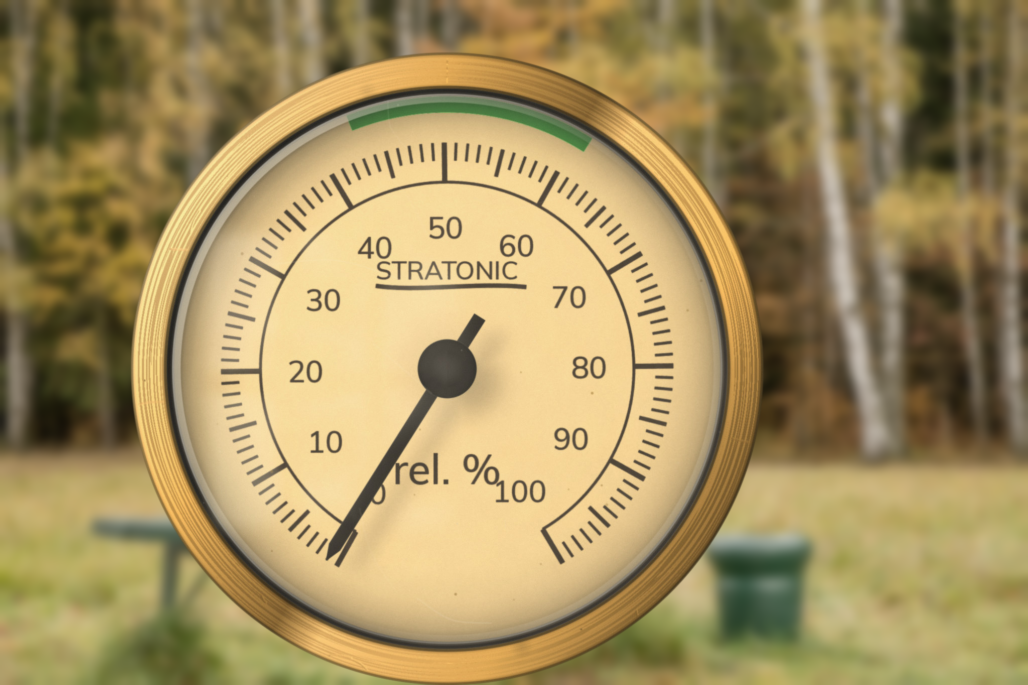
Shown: 1 (%)
